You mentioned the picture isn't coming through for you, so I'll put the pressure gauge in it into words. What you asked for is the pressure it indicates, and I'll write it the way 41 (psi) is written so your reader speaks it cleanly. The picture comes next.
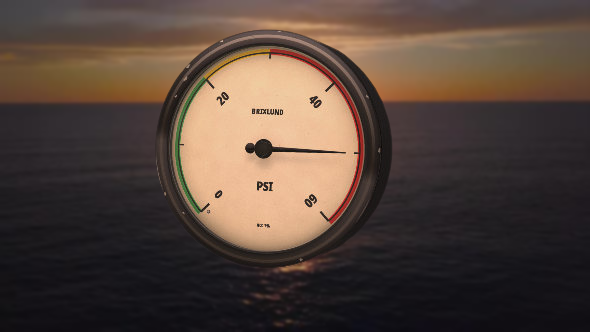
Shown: 50 (psi)
